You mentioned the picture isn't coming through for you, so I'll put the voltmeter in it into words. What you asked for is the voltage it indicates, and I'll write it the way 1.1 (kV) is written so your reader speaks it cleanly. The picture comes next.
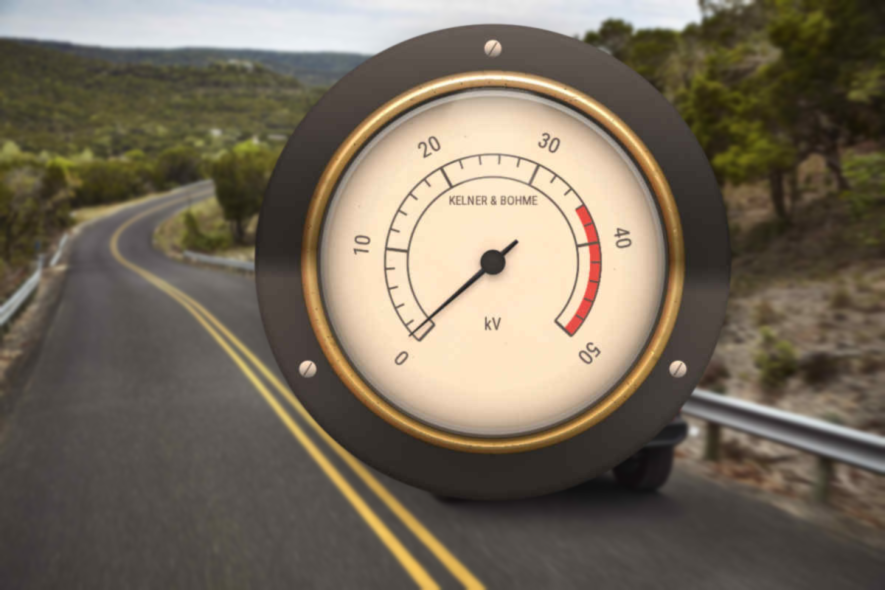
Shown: 1 (kV)
